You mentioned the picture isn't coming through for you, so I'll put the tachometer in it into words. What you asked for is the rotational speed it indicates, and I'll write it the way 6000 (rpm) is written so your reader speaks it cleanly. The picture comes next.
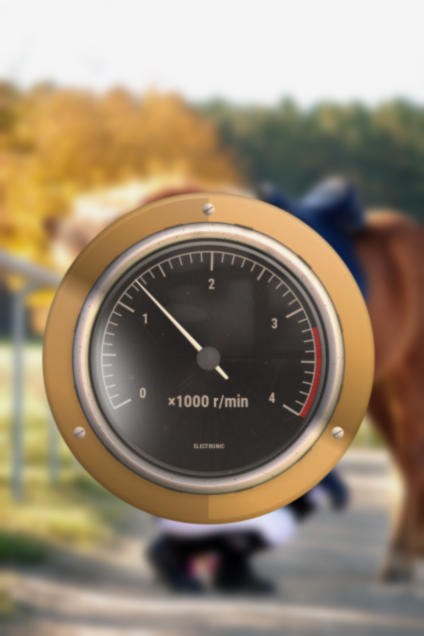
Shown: 1250 (rpm)
